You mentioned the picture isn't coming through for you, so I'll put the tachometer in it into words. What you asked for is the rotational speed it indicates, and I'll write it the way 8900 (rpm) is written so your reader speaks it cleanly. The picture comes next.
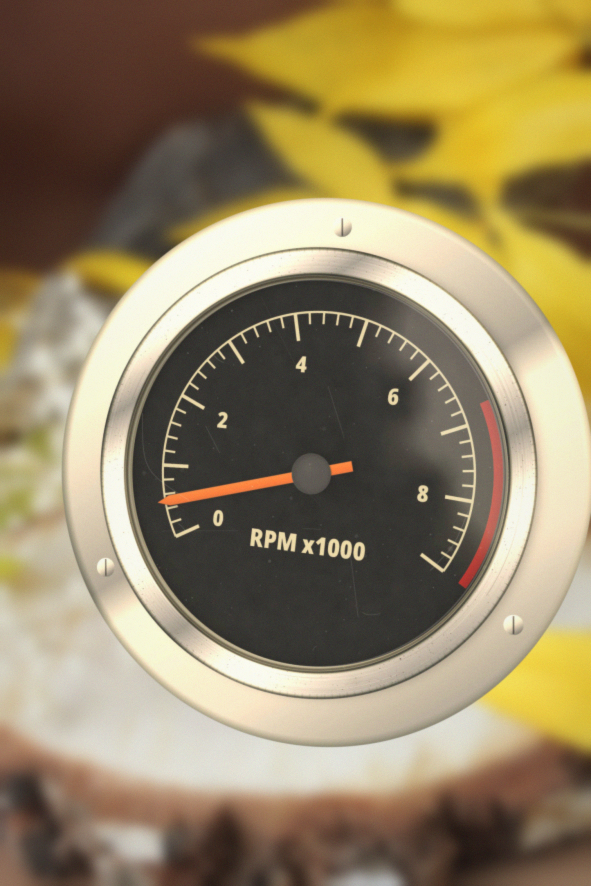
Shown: 500 (rpm)
